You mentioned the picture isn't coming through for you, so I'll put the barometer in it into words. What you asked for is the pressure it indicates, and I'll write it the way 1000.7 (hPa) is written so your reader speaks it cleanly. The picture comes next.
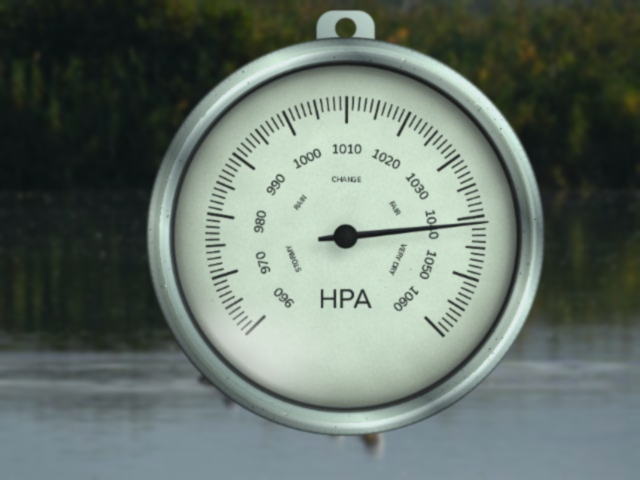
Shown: 1041 (hPa)
